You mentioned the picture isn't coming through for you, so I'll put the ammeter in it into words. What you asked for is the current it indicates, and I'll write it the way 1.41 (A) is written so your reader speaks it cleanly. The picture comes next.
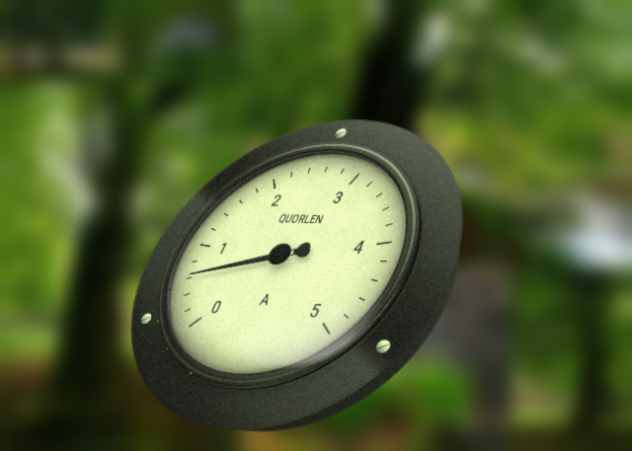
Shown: 0.6 (A)
